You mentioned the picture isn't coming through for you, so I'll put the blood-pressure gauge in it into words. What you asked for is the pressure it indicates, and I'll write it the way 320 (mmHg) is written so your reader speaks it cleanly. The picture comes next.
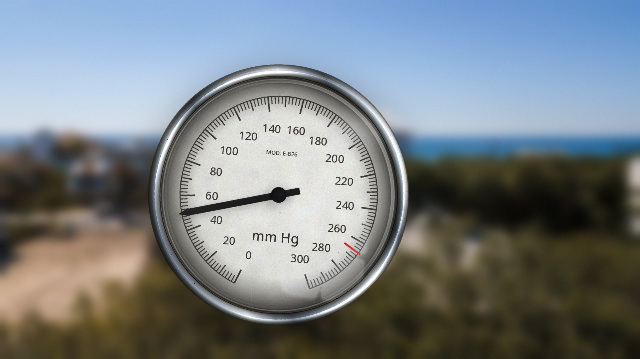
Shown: 50 (mmHg)
